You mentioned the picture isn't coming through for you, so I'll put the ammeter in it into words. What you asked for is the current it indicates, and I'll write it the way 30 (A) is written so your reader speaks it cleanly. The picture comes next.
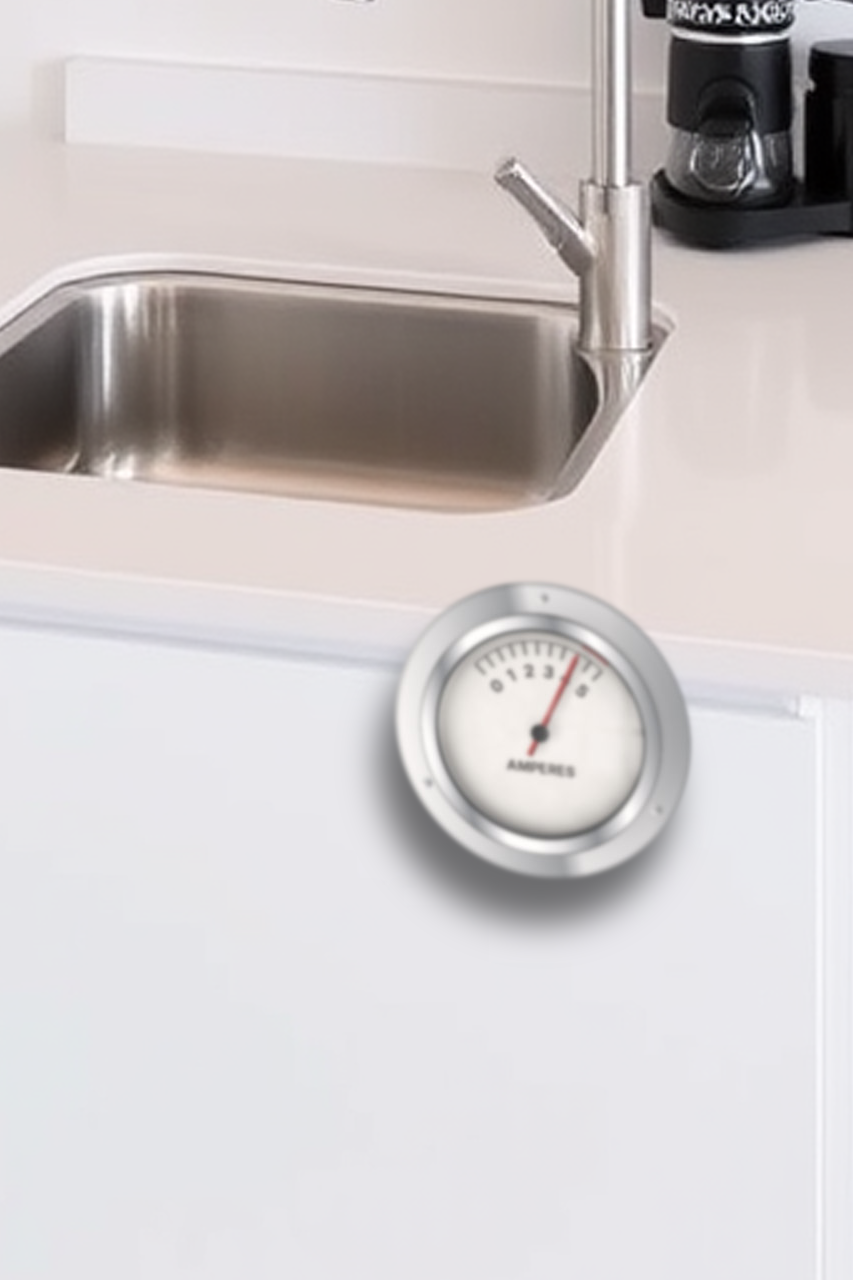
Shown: 4 (A)
